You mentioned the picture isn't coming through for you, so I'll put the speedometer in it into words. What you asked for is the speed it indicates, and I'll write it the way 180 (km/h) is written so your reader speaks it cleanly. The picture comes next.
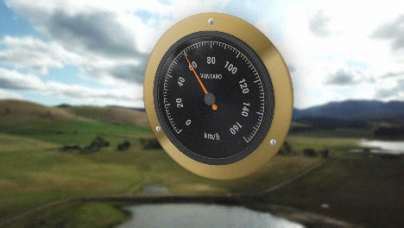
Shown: 60 (km/h)
